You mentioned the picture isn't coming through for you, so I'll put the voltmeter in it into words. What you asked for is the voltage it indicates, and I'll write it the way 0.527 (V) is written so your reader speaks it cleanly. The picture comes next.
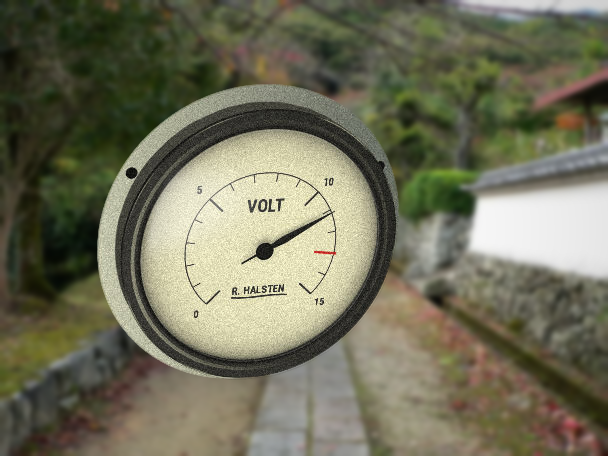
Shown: 11 (V)
